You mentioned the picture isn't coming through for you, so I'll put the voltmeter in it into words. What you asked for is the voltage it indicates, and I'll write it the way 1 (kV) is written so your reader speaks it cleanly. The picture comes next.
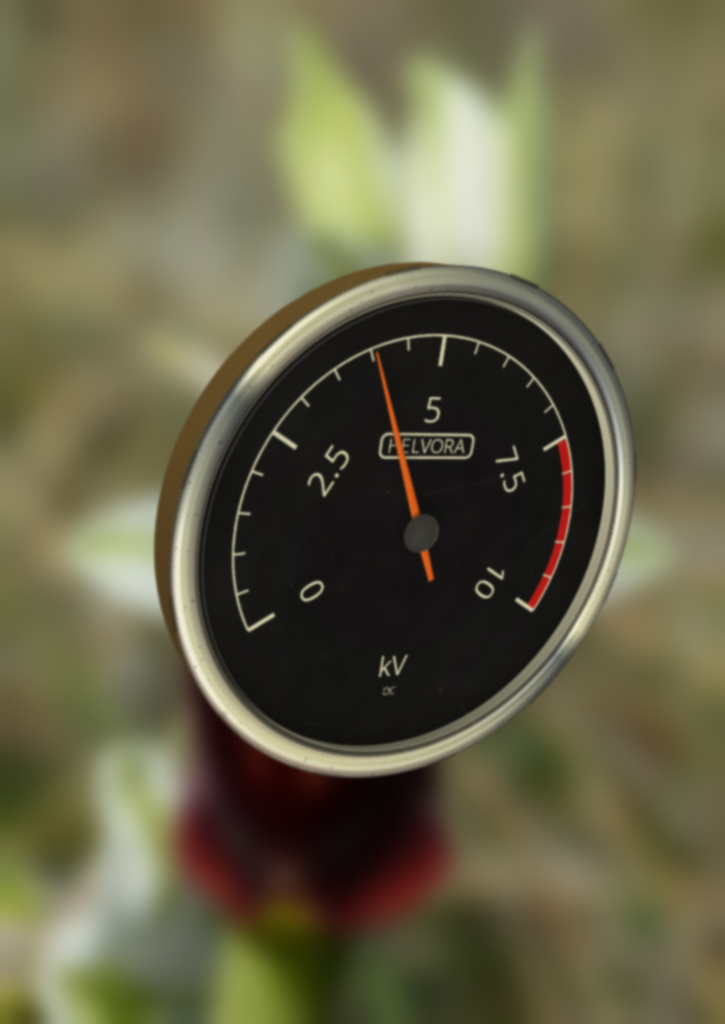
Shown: 4 (kV)
